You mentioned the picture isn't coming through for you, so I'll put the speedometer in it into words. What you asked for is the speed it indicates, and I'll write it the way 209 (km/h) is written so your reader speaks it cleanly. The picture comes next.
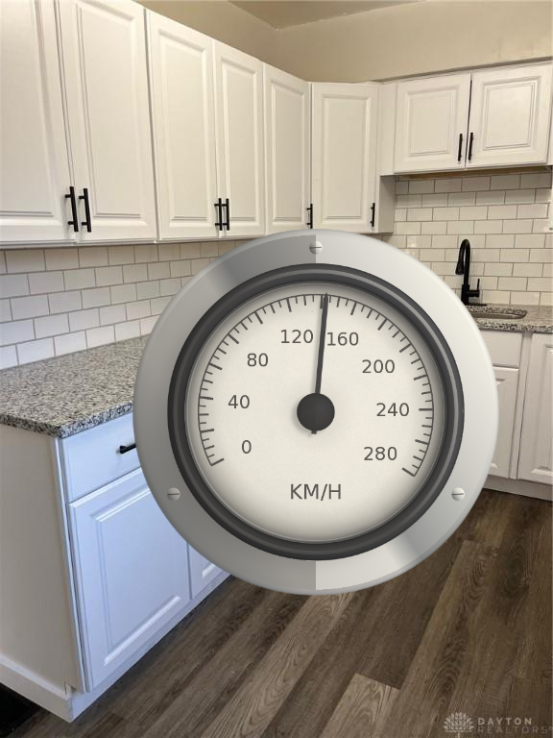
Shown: 142.5 (km/h)
